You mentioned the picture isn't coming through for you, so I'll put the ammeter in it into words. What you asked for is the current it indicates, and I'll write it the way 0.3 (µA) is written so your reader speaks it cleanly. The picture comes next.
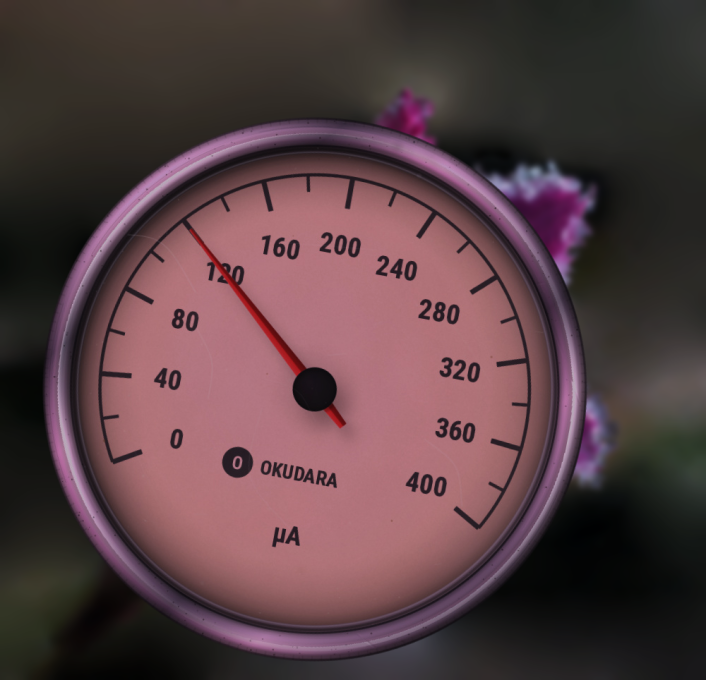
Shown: 120 (µA)
